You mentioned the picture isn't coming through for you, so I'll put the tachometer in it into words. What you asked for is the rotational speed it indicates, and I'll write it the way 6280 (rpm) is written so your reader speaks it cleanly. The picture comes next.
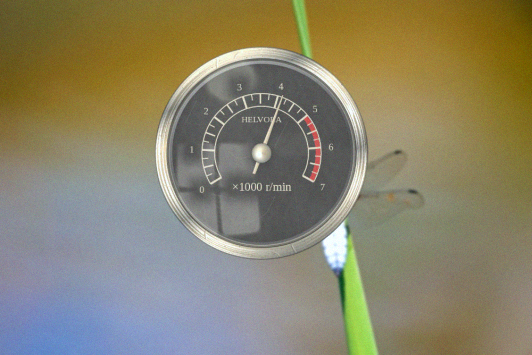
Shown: 4125 (rpm)
